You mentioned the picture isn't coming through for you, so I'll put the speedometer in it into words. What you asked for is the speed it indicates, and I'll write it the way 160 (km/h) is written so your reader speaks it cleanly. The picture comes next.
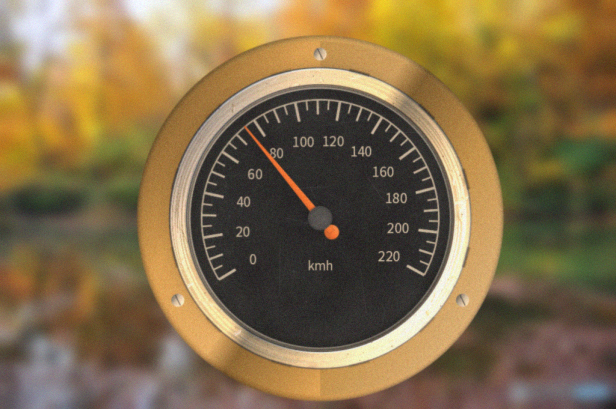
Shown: 75 (km/h)
